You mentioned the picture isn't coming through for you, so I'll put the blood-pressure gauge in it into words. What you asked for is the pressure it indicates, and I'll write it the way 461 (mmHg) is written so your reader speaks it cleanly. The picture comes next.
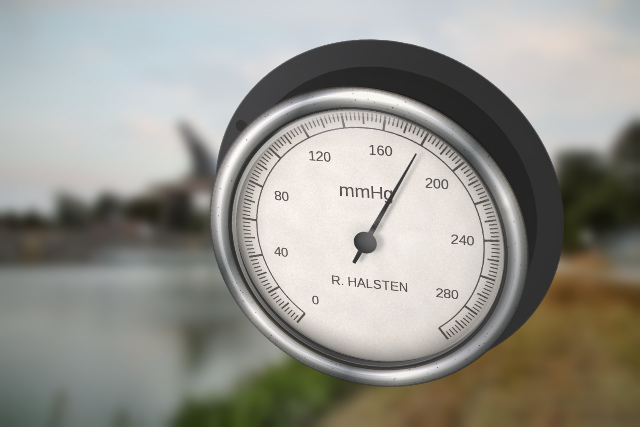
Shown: 180 (mmHg)
